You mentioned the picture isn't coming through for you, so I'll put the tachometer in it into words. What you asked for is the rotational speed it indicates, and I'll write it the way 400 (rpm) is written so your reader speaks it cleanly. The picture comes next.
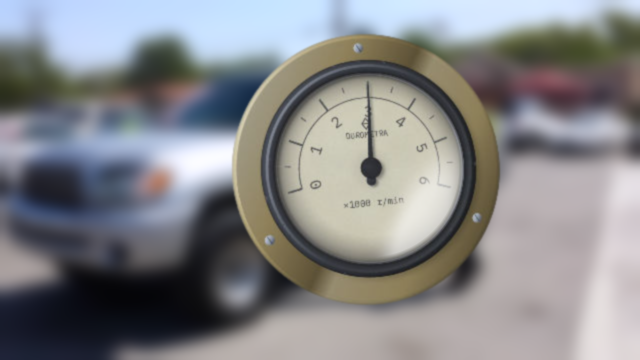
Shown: 3000 (rpm)
